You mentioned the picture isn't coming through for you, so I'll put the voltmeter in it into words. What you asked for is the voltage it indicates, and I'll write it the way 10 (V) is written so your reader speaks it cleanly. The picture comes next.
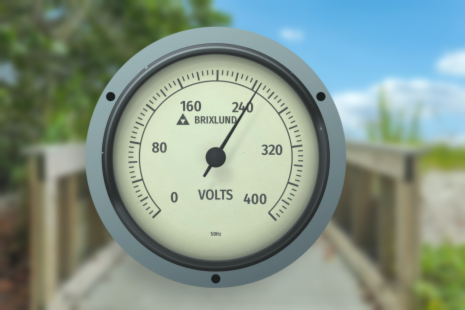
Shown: 245 (V)
